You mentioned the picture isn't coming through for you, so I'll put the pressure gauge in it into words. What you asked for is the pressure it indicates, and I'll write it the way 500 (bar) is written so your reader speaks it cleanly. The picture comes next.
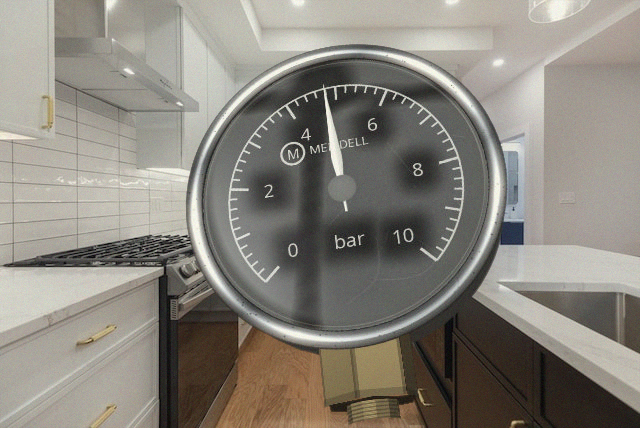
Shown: 4.8 (bar)
